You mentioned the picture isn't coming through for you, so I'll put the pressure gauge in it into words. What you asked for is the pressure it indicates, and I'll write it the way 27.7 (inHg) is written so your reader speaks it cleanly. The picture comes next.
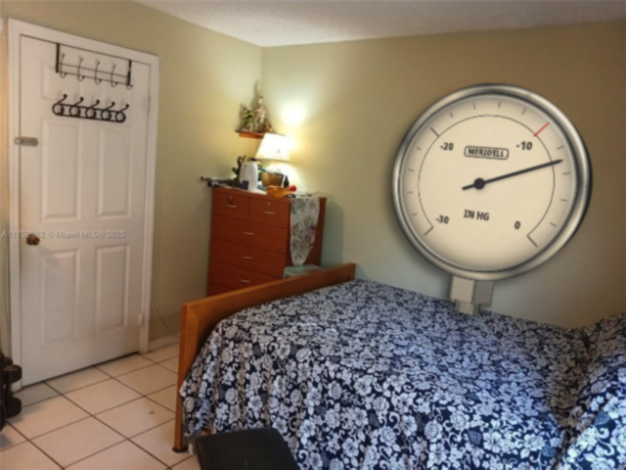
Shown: -7 (inHg)
